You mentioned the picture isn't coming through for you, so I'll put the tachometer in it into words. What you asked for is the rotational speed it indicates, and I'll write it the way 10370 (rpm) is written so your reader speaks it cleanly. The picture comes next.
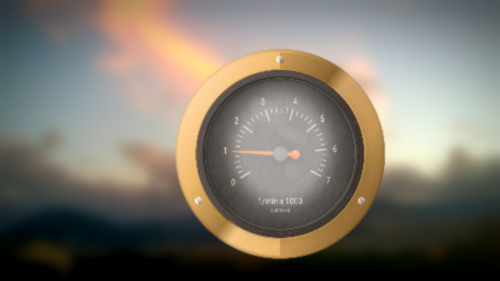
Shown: 1000 (rpm)
